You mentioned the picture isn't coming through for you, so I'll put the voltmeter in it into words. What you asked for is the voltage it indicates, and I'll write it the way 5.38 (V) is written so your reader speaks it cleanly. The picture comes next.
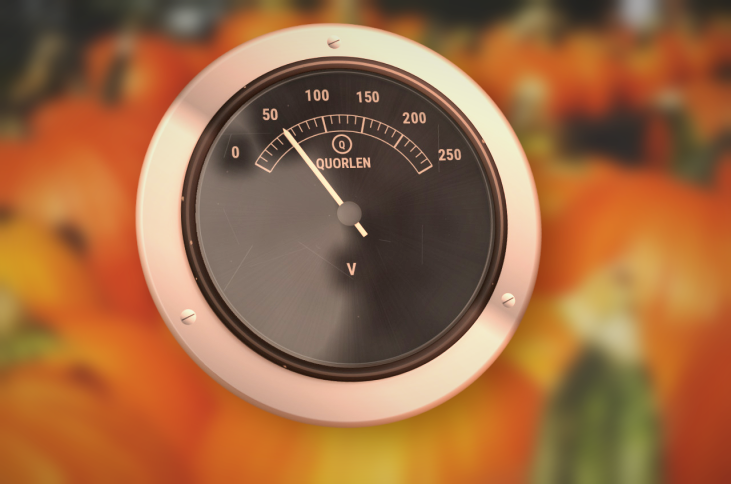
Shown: 50 (V)
